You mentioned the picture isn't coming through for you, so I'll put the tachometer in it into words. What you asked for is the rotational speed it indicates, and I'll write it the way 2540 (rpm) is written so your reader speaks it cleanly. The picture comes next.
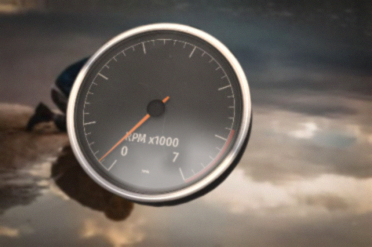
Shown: 200 (rpm)
